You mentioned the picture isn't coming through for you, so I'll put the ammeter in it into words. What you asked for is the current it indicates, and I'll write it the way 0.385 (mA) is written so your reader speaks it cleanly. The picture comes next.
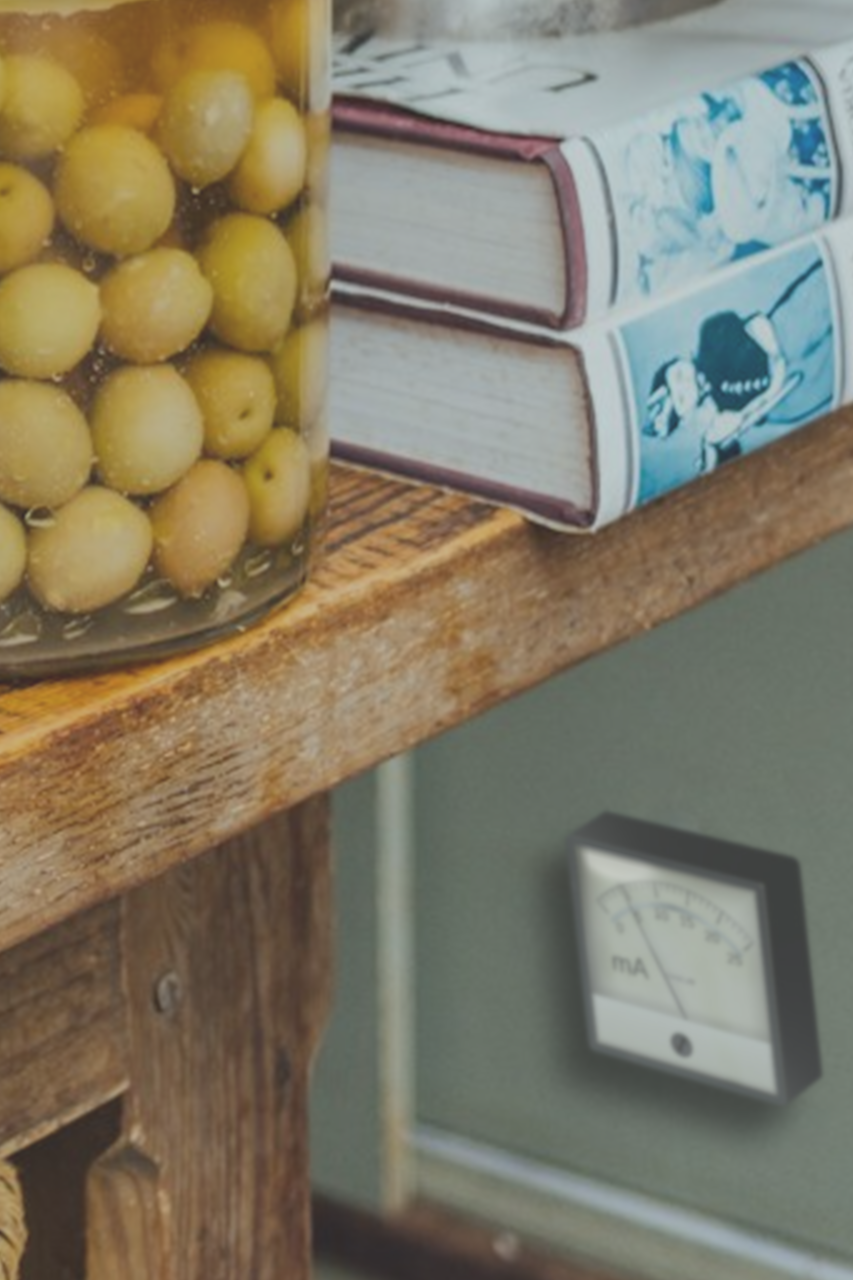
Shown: 5 (mA)
